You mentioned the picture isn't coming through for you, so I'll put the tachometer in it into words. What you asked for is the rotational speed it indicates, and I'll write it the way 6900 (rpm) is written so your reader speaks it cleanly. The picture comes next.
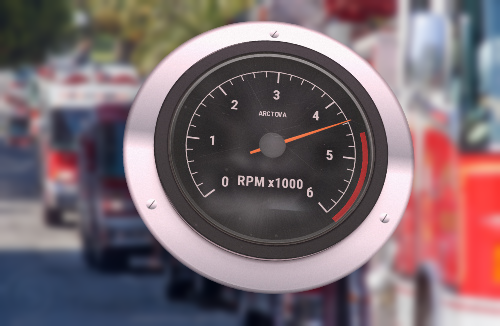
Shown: 4400 (rpm)
